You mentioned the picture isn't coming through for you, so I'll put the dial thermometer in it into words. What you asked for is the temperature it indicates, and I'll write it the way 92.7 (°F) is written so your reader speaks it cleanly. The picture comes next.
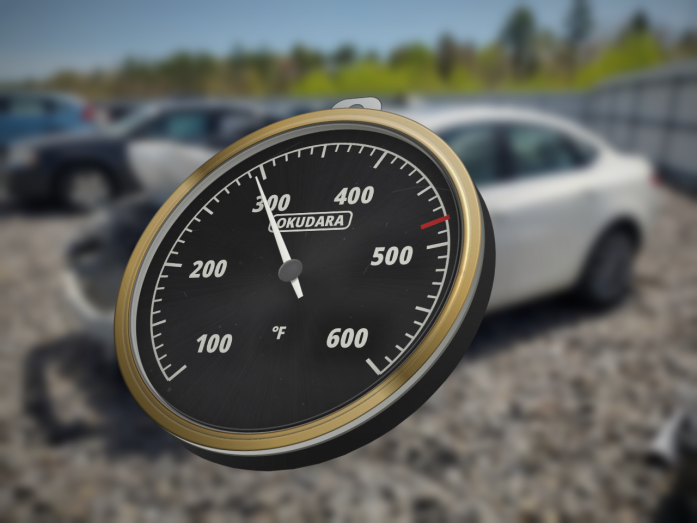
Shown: 295 (°F)
